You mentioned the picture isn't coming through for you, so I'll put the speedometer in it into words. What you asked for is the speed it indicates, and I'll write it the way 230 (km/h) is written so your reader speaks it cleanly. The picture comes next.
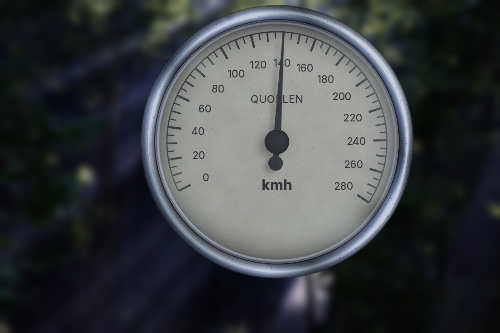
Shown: 140 (km/h)
